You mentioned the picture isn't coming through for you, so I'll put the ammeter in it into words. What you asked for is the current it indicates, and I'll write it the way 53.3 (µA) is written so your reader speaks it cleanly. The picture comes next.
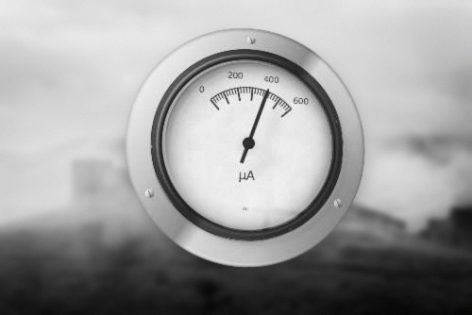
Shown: 400 (µA)
